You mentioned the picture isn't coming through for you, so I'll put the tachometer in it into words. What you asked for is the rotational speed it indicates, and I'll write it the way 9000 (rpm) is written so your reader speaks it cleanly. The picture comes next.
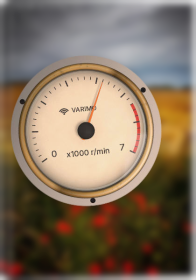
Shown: 4200 (rpm)
